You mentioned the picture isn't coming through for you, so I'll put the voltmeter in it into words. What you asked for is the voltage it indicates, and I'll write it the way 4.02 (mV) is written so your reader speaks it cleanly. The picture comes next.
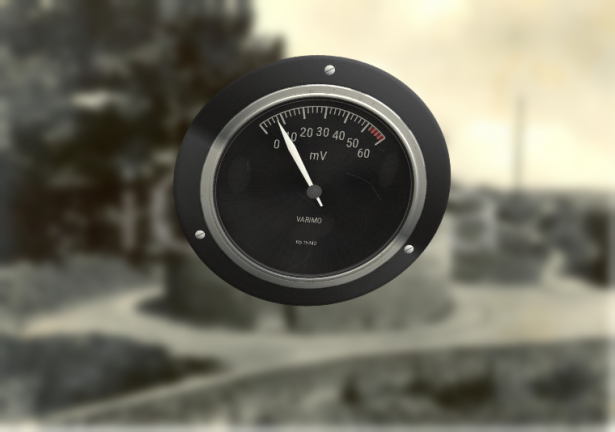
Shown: 8 (mV)
